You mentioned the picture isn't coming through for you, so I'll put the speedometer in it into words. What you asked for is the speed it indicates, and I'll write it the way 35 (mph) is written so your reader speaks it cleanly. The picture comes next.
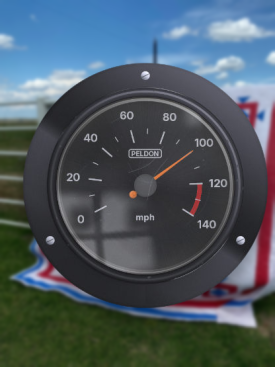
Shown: 100 (mph)
